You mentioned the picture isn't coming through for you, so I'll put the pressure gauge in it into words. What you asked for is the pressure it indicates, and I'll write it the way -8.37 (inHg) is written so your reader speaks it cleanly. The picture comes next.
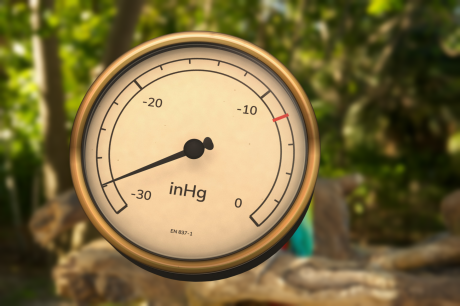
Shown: -28 (inHg)
